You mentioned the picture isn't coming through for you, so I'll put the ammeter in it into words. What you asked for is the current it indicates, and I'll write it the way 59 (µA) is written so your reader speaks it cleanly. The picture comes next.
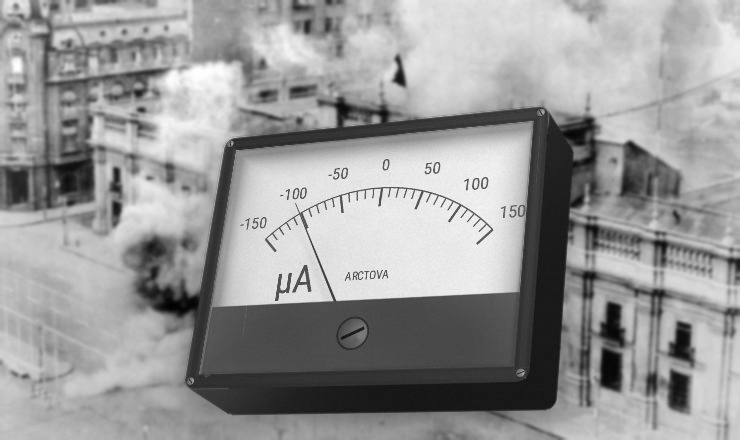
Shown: -100 (µA)
